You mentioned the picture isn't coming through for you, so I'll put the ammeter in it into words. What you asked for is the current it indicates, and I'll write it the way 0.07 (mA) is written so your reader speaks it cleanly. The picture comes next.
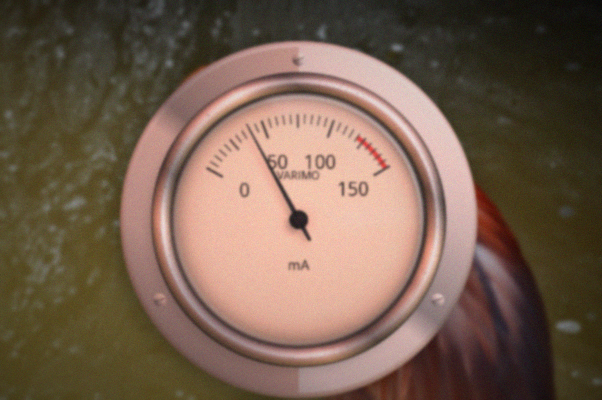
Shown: 40 (mA)
